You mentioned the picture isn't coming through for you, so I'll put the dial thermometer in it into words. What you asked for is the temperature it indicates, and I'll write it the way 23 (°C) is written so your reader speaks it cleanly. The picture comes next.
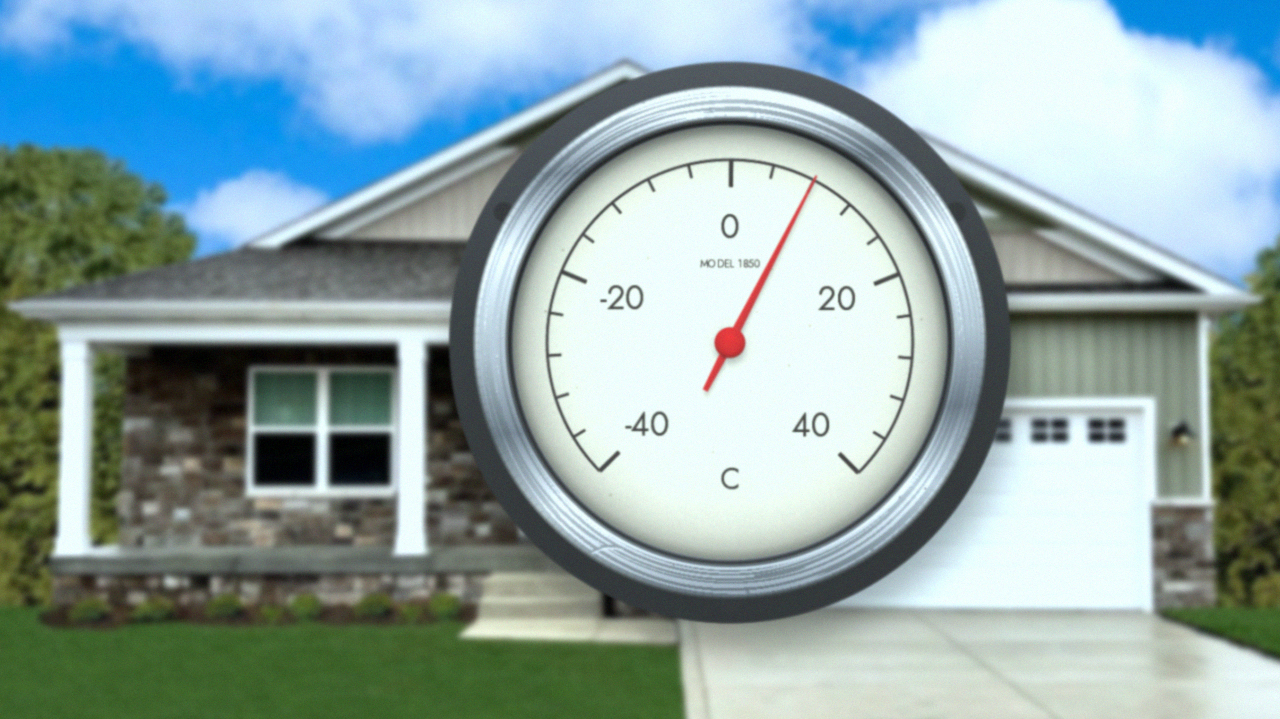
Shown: 8 (°C)
